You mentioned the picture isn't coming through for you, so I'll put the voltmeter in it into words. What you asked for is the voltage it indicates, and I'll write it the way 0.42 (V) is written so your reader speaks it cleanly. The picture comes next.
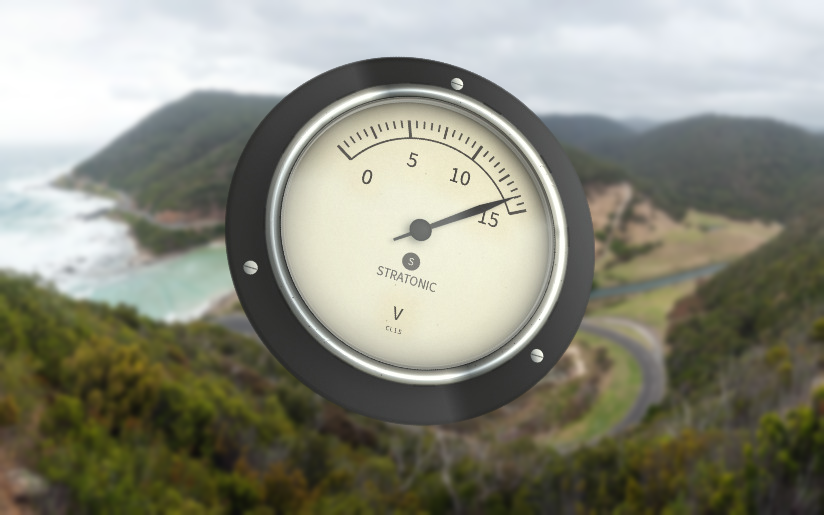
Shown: 14 (V)
